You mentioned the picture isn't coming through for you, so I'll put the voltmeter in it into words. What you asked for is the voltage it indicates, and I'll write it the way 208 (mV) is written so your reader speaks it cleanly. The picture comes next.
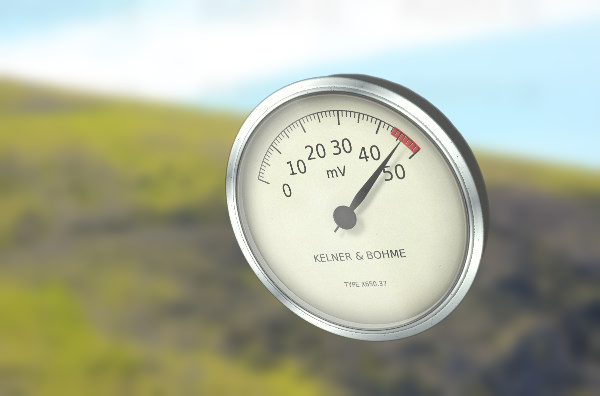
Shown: 46 (mV)
